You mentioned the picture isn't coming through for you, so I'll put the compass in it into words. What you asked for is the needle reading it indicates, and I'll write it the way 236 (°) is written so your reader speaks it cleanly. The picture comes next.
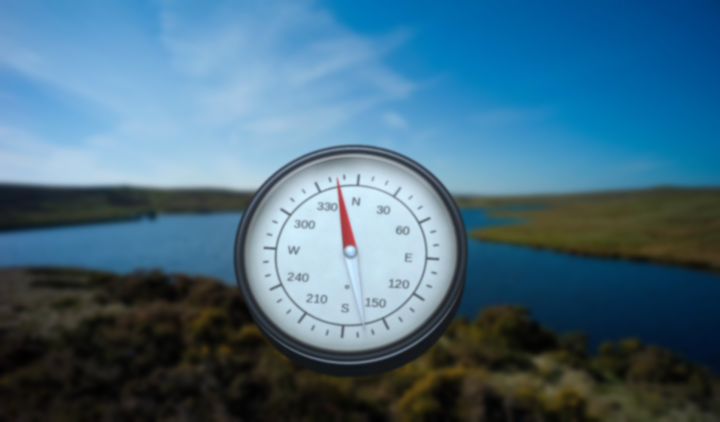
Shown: 345 (°)
